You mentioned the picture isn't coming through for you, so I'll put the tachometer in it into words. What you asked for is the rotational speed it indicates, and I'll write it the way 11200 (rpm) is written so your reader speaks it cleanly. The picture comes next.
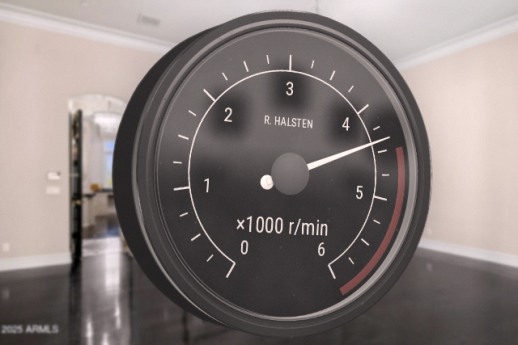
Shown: 4375 (rpm)
